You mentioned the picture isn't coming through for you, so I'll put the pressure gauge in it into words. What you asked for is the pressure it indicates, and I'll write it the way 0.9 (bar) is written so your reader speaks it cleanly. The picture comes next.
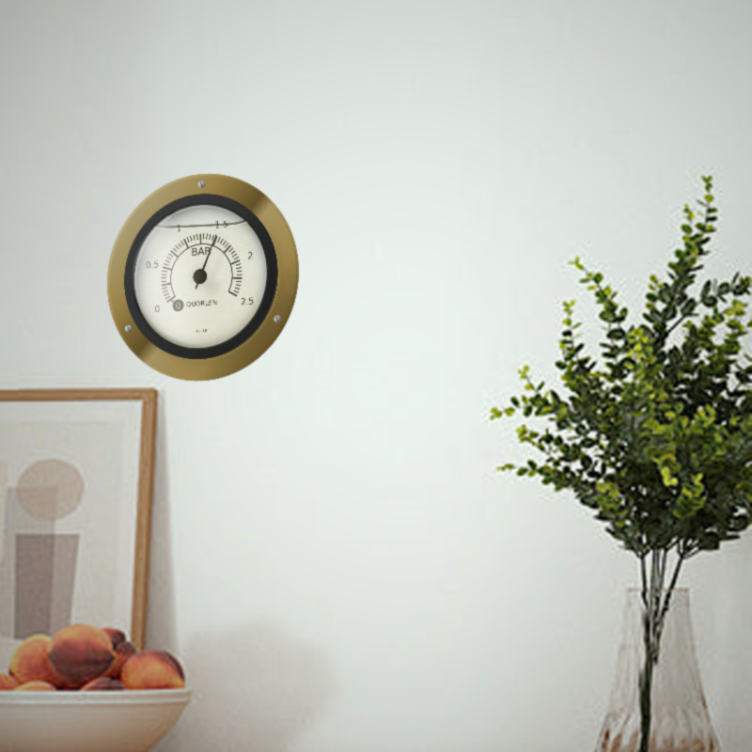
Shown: 1.5 (bar)
